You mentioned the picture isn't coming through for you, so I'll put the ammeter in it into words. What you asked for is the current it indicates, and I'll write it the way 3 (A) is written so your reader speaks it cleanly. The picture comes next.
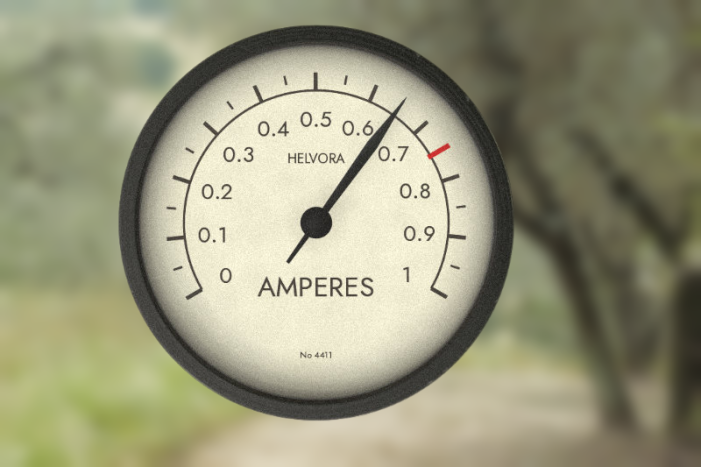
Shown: 0.65 (A)
